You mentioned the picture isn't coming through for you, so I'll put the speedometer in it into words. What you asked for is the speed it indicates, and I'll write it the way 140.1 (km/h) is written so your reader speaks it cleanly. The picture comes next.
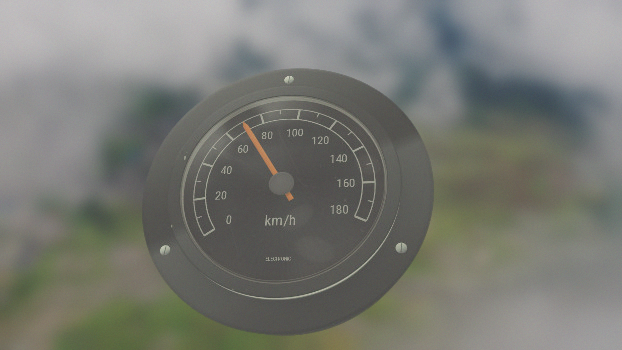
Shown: 70 (km/h)
